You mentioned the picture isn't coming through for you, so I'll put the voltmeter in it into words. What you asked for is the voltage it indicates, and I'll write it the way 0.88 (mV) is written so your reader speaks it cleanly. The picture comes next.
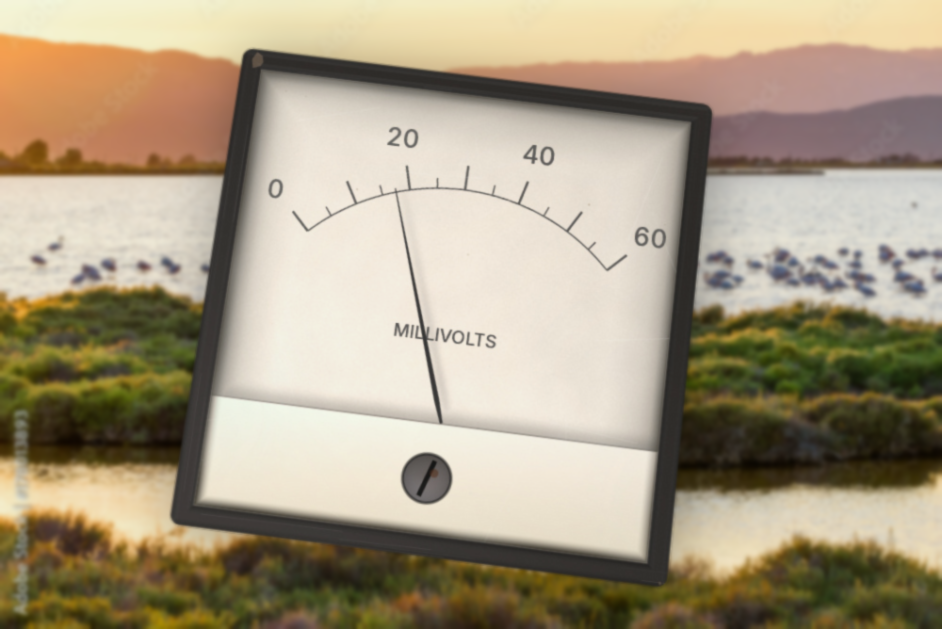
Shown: 17.5 (mV)
